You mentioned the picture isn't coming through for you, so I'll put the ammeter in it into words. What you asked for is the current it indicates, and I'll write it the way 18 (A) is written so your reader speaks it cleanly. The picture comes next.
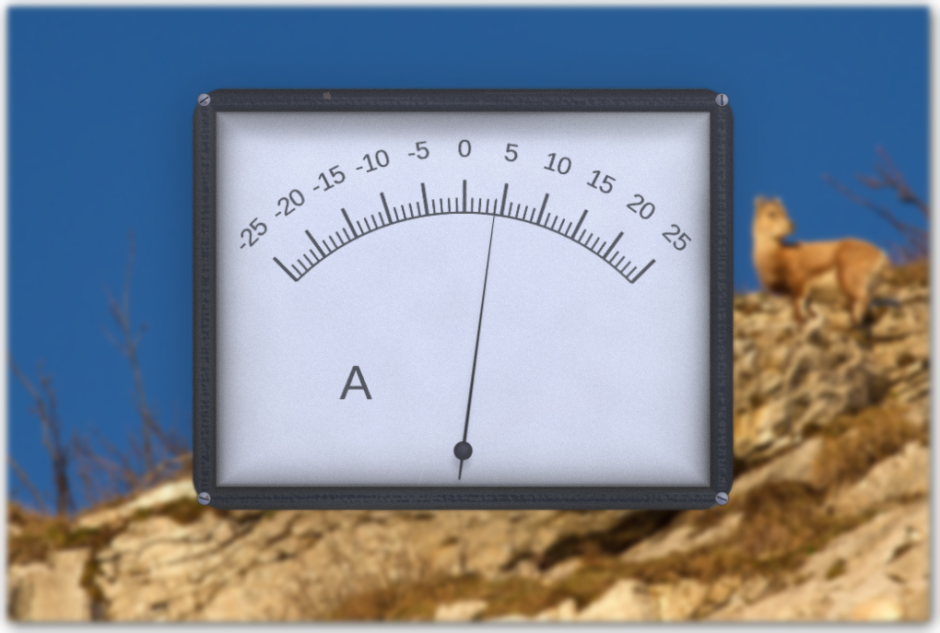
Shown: 4 (A)
